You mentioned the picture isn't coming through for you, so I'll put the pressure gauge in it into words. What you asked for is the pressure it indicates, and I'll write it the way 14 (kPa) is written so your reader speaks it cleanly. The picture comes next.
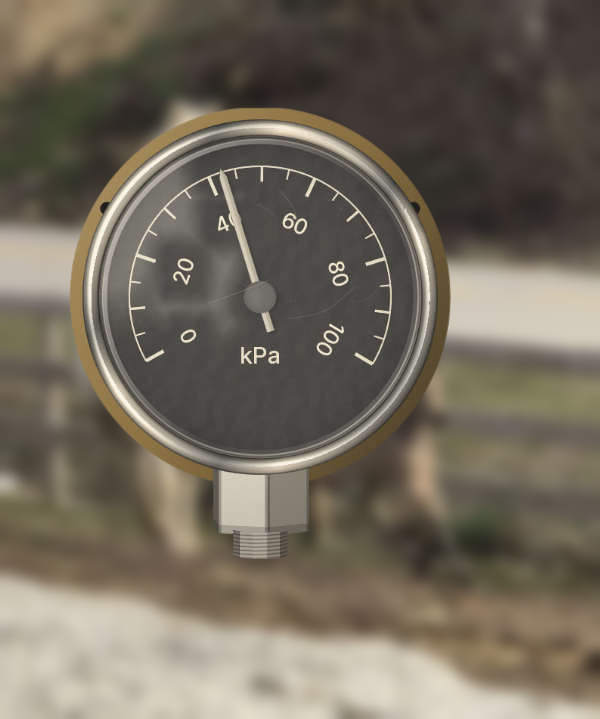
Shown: 42.5 (kPa)
